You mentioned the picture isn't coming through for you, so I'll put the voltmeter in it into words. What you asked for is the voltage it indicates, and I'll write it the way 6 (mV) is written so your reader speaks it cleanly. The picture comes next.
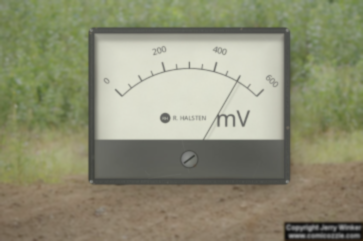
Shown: 500 (mV)
